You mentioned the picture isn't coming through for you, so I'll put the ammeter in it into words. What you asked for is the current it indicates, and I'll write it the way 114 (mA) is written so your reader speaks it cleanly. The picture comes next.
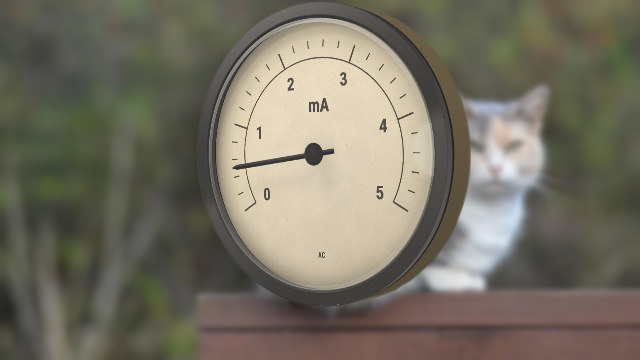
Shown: 0.5 (mA)
